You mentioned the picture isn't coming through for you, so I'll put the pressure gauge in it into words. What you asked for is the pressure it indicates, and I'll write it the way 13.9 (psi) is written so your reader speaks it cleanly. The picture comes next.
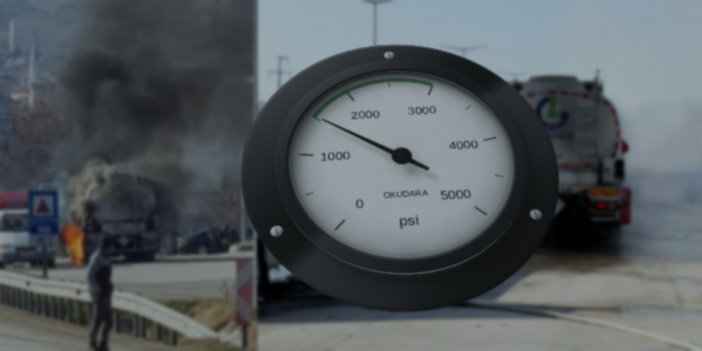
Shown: 1500 (psi)
